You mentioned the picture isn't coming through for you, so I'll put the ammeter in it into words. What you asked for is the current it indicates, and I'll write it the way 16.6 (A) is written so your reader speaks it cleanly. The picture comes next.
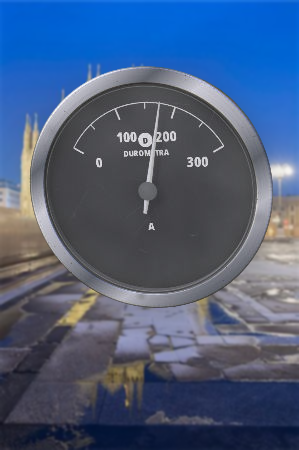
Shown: 175 (A)
